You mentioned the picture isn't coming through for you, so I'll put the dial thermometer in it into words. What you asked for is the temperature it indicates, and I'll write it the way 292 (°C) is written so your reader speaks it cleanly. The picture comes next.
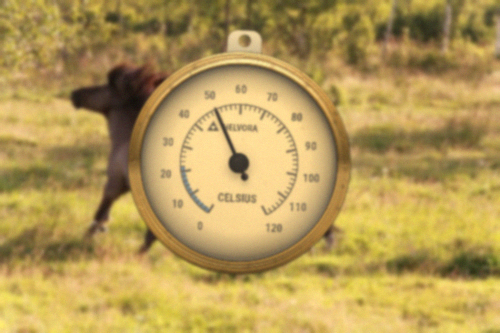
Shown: 50 (°C)
